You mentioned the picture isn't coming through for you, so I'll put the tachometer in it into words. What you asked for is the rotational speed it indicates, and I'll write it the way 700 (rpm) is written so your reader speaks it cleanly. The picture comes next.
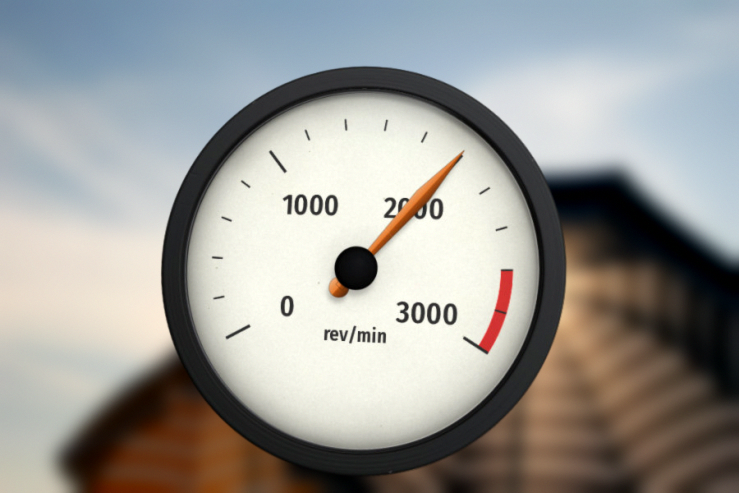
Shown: 2000 (rpm)
